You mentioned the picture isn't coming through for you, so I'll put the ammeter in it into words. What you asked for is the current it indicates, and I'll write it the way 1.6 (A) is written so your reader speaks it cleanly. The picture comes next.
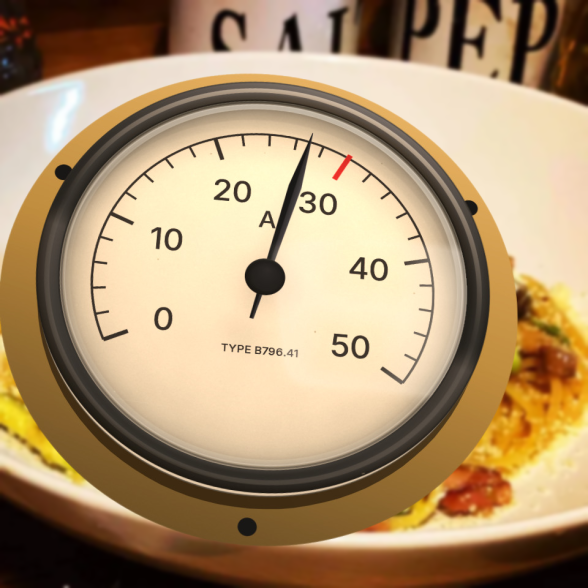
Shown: 27 (A)
